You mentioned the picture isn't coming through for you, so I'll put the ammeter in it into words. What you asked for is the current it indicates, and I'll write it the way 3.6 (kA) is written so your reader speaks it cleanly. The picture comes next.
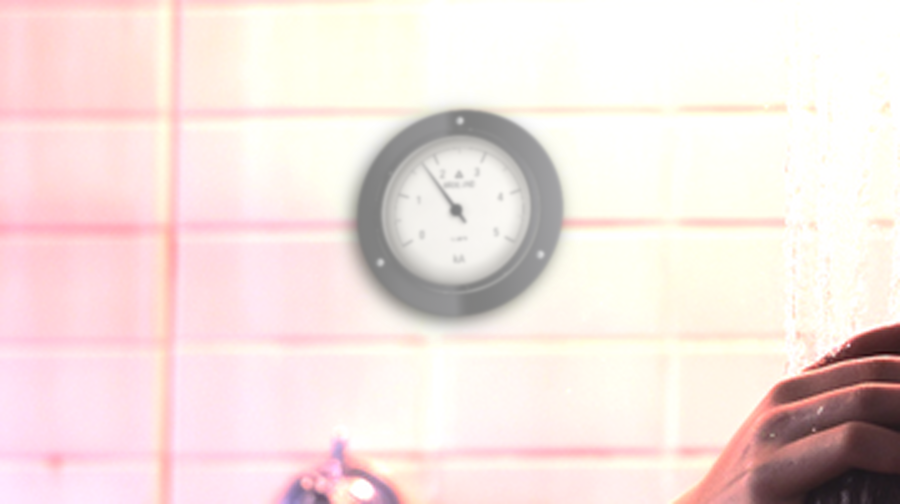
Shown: 1.75 (kA)
